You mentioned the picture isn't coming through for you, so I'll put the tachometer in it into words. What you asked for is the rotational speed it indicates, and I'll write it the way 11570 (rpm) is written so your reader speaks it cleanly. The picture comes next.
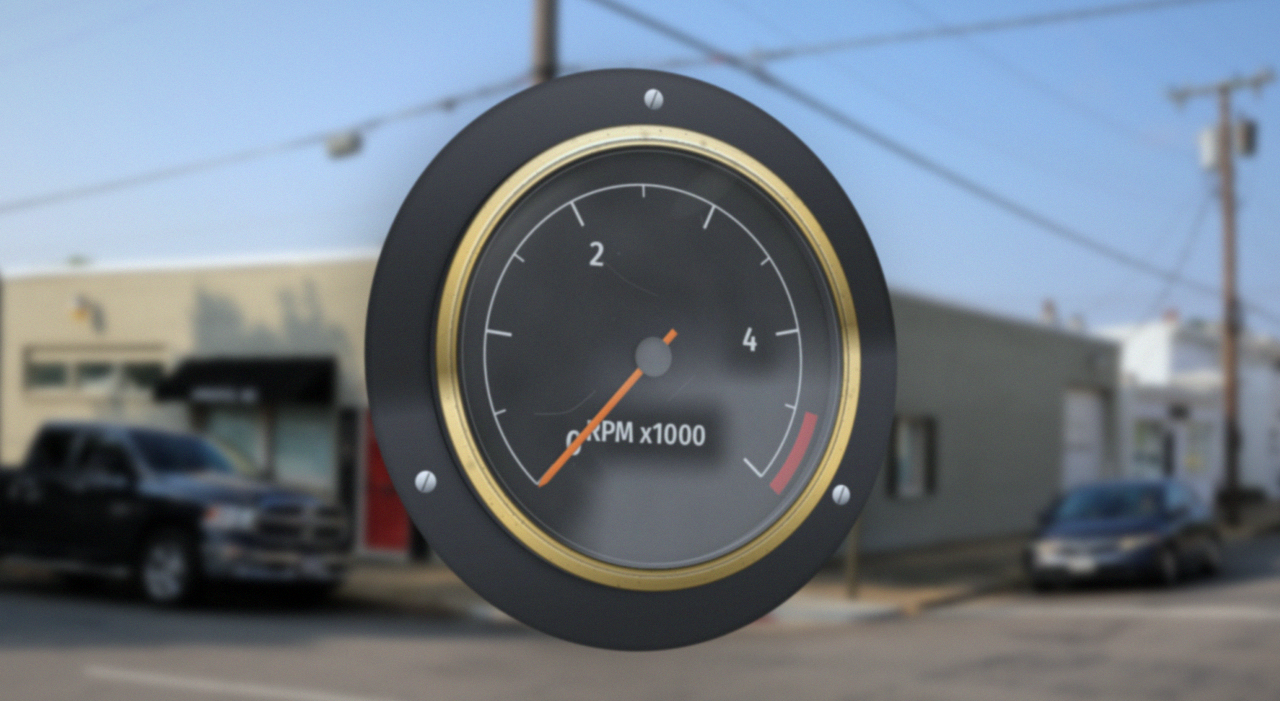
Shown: 0 (rpm)
